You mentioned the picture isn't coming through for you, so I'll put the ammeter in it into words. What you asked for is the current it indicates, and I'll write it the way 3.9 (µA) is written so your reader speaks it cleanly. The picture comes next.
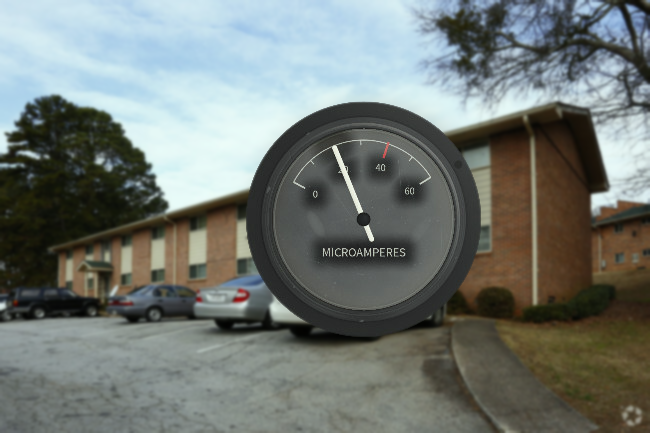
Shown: 20 (µA)
